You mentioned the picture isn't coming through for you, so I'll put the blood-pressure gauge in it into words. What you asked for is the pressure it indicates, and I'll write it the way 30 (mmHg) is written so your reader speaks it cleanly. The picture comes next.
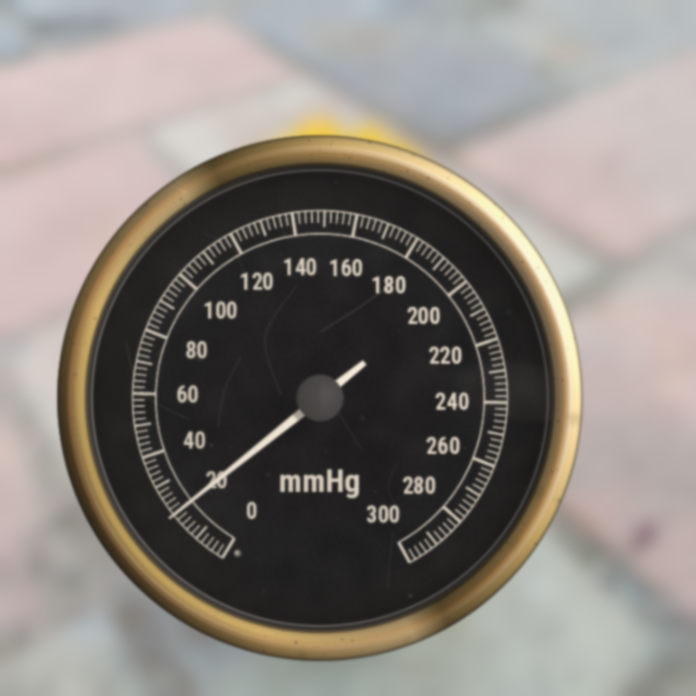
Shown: 20 (mmHg)
